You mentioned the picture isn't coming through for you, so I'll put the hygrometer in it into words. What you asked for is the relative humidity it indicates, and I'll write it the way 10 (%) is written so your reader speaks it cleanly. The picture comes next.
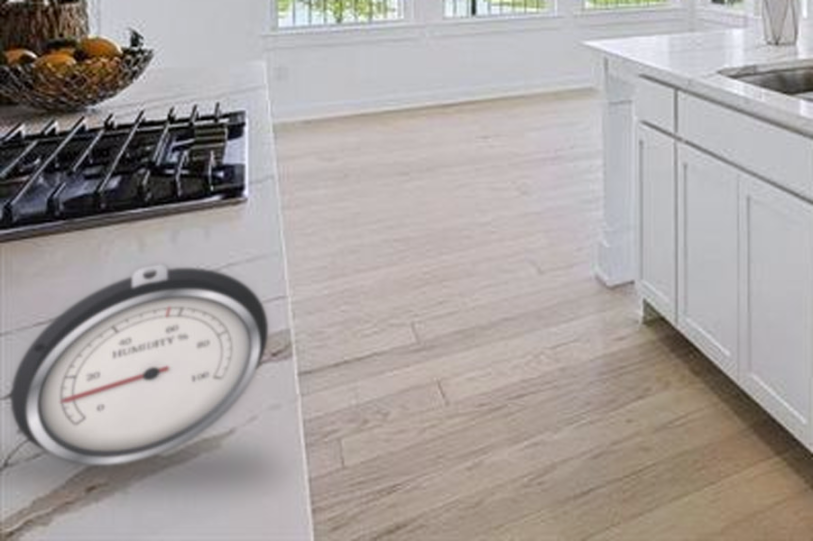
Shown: 12 (%)
